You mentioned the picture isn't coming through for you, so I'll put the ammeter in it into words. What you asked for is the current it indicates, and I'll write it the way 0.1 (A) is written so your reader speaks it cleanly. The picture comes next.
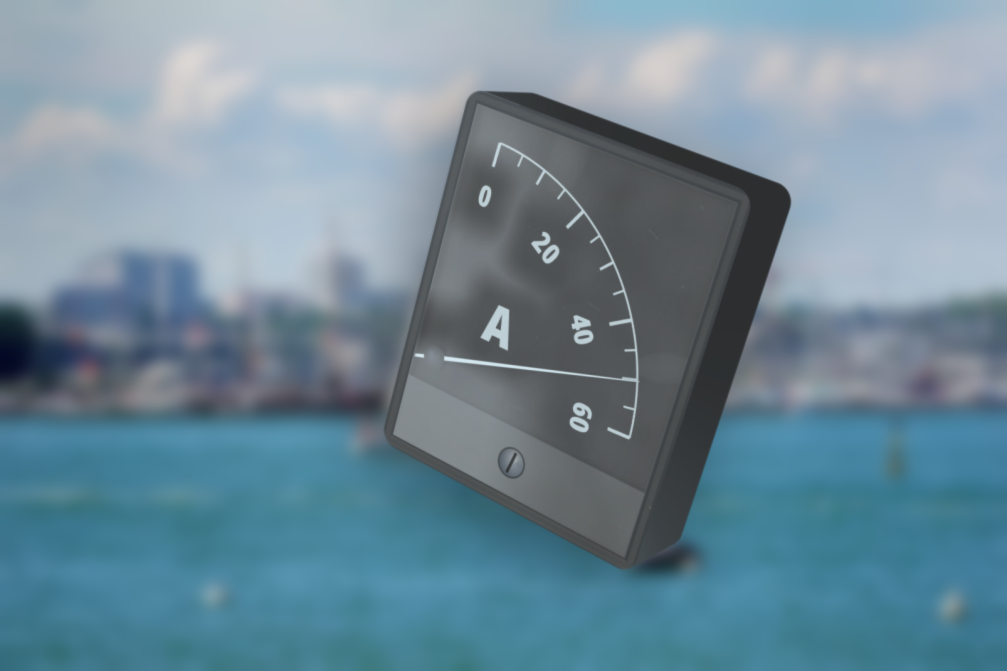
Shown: 50 (A)
